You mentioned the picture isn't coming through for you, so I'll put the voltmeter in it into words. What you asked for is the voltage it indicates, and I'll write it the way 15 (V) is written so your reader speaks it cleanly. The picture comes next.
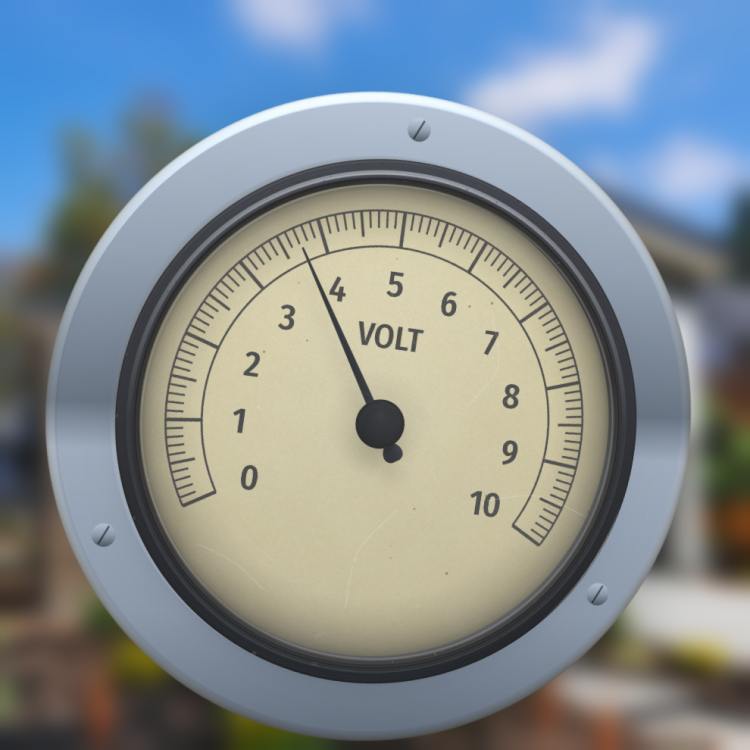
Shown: 3.7 (V)
